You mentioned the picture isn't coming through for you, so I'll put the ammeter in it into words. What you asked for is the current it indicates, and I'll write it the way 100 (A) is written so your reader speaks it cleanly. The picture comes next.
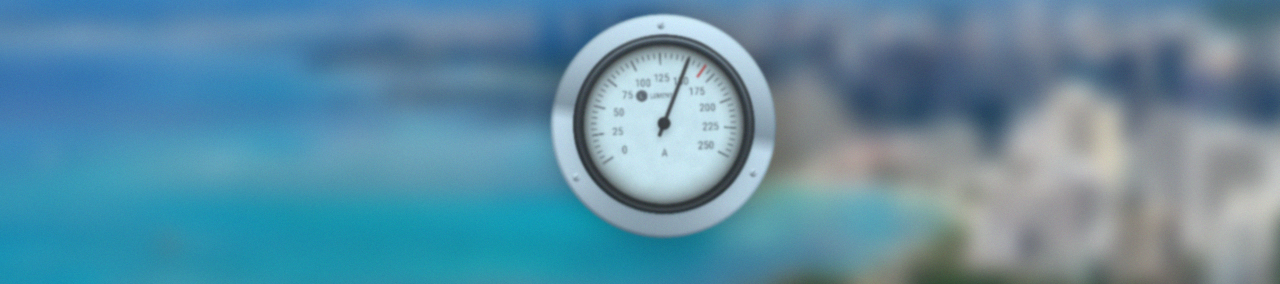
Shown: 150 (A)
